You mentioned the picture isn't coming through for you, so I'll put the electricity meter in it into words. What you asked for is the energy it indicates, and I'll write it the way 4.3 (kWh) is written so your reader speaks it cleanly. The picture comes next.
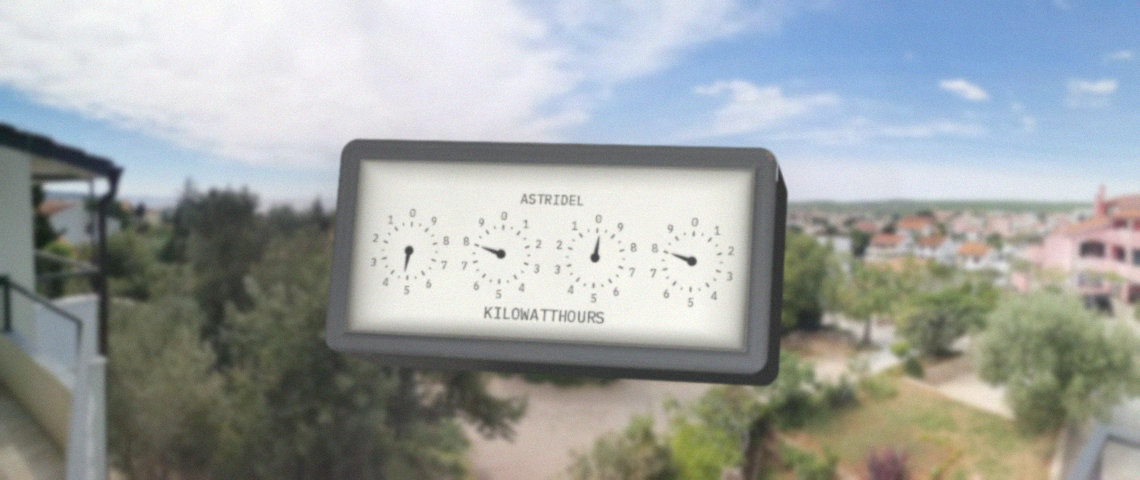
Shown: 4798 (kWh)
